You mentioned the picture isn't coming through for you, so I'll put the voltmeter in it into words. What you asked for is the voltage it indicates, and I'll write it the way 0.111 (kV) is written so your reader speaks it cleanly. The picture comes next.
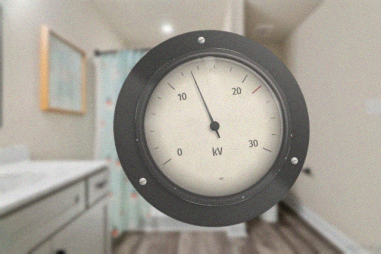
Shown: 13 (kV)
